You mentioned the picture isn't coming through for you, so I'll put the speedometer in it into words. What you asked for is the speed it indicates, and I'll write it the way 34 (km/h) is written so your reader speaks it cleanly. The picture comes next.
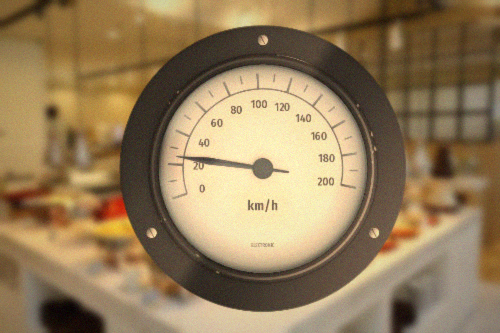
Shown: 25 (km/h)
